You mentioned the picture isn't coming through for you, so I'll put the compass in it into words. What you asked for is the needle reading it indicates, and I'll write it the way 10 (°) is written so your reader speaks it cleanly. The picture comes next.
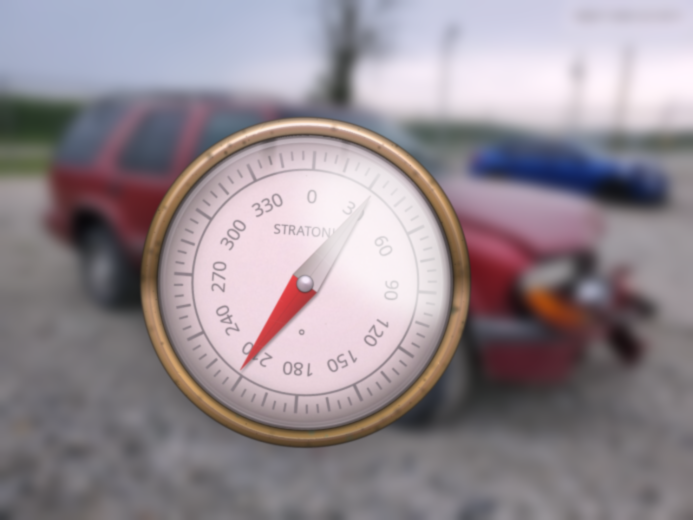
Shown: 212.5 (°)
